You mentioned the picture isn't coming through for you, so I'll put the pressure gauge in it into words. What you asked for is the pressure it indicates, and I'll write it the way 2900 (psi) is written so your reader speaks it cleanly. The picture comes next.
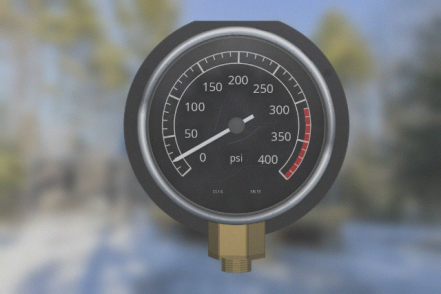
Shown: 20 (psi)
